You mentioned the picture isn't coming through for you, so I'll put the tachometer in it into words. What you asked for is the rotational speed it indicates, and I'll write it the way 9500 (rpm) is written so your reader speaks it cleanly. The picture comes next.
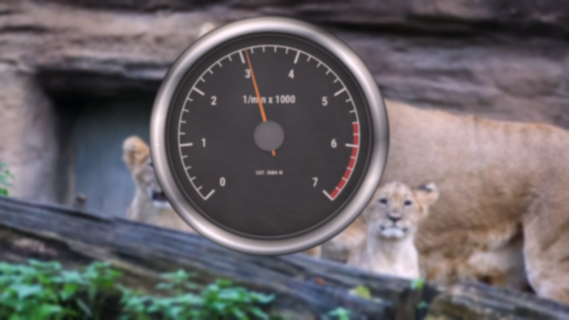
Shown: 3100 (rpm)
